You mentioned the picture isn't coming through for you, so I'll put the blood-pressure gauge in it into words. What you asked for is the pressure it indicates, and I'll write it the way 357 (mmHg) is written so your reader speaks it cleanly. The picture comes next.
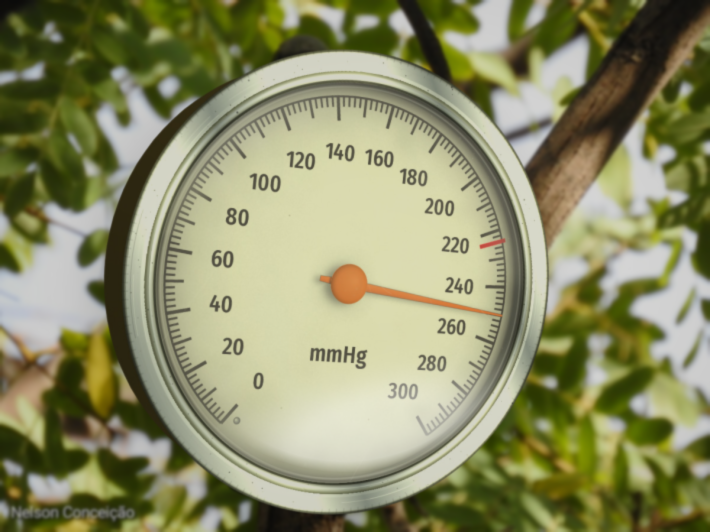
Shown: 250 (mmHg)
